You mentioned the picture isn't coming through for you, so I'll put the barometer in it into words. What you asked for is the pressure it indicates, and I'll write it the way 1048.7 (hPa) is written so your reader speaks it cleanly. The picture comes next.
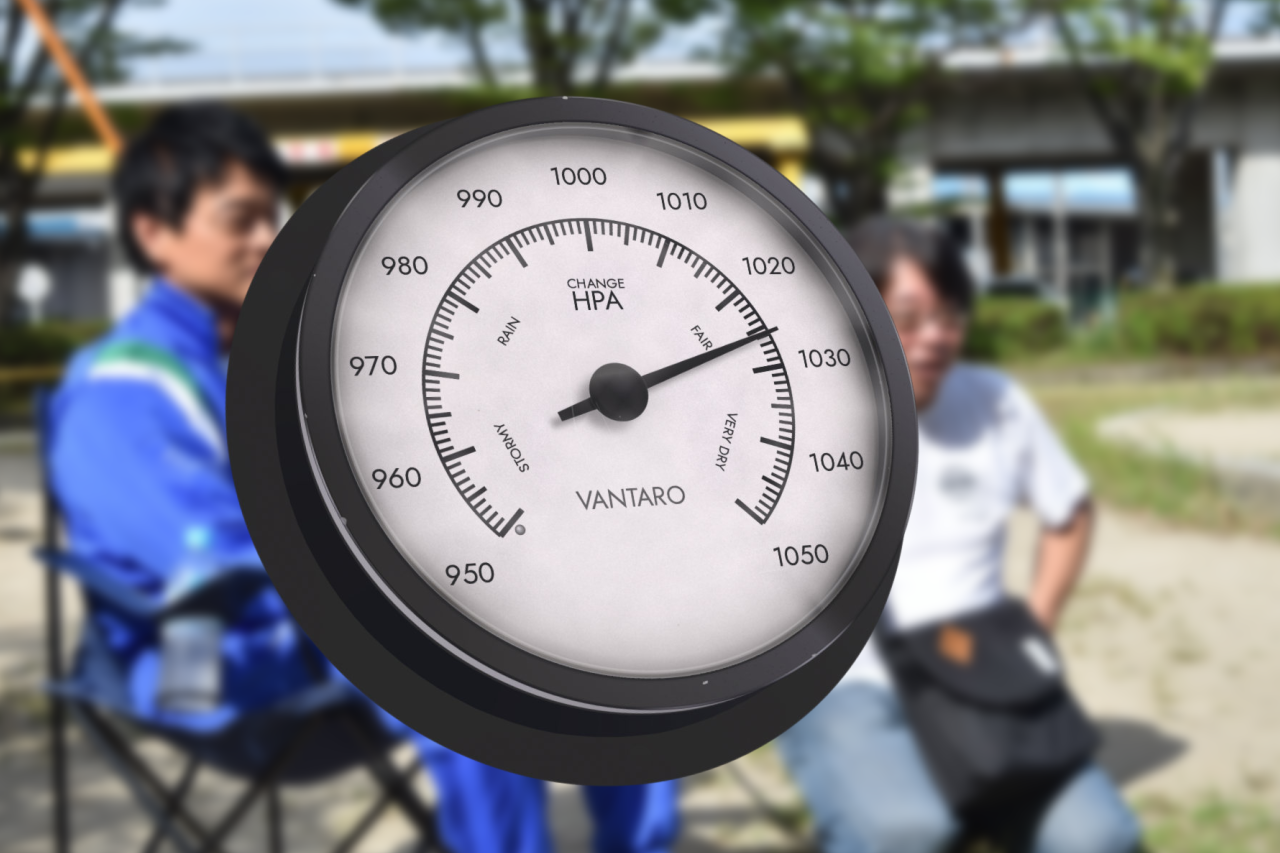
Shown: 1026 (hPa)
